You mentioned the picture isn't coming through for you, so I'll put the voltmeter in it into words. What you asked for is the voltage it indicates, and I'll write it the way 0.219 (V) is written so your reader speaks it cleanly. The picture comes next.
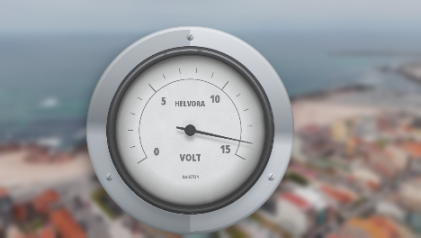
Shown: 14 (V)
